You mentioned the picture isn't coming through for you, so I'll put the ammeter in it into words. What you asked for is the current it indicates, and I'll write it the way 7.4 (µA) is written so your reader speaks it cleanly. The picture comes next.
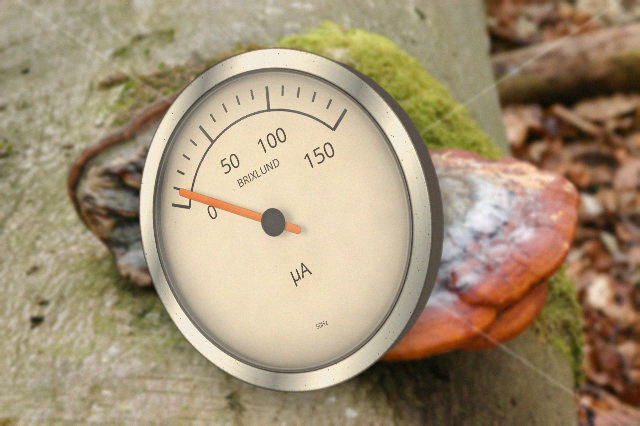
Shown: 10 (µA)
